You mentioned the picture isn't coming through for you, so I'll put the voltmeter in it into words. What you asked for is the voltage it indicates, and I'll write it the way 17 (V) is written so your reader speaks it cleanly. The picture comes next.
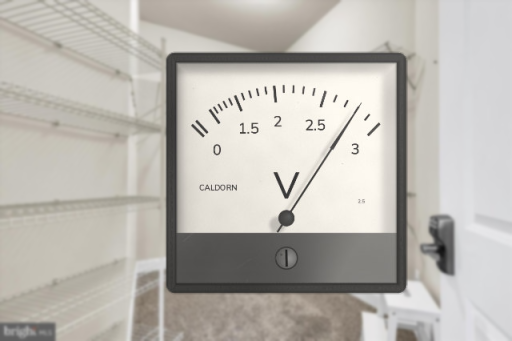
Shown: 2.8 (V)
